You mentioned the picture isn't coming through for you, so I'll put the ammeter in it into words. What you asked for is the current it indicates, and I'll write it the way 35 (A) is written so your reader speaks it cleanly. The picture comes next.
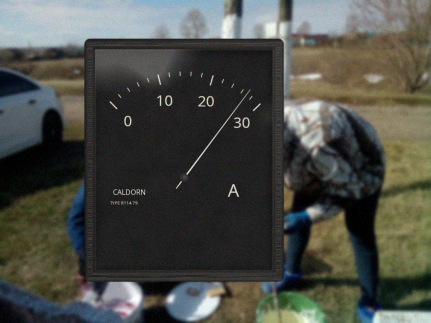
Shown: 27 (A)
